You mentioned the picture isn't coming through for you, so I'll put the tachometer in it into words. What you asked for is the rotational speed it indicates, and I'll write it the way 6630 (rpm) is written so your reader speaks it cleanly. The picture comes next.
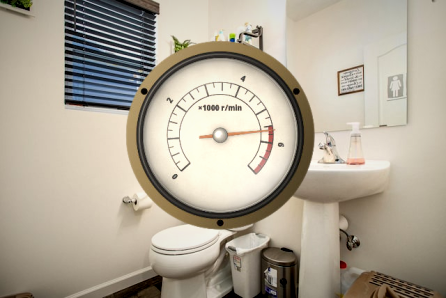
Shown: 5625 (rpm)
